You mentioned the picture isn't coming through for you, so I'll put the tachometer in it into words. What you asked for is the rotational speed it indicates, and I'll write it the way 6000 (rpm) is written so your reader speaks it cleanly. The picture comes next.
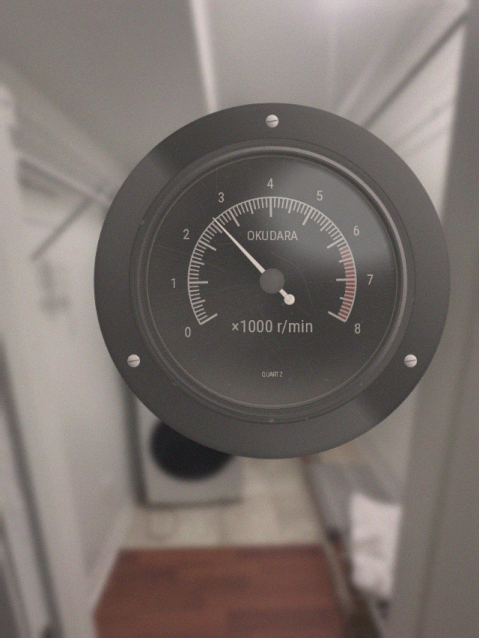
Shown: 2600 (rpm)
